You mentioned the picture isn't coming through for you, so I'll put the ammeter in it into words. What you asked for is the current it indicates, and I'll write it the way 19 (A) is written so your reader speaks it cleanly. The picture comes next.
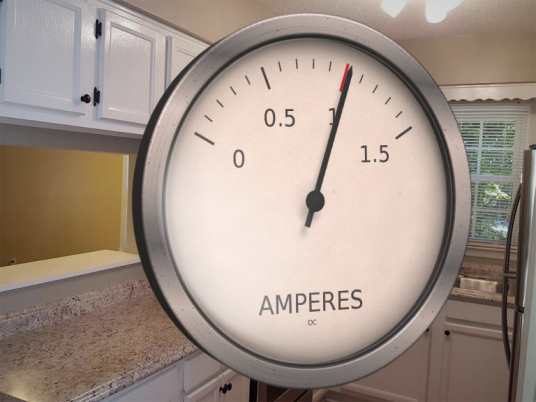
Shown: 1 (A)
